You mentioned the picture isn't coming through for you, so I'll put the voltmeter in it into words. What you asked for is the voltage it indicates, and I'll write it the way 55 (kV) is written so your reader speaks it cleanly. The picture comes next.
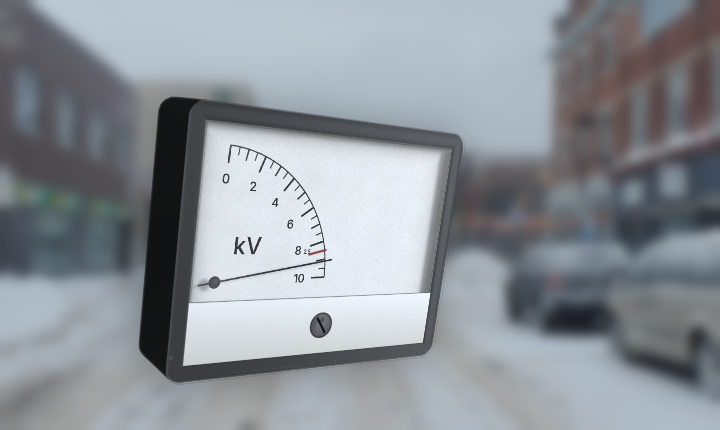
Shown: 9 (kV)
